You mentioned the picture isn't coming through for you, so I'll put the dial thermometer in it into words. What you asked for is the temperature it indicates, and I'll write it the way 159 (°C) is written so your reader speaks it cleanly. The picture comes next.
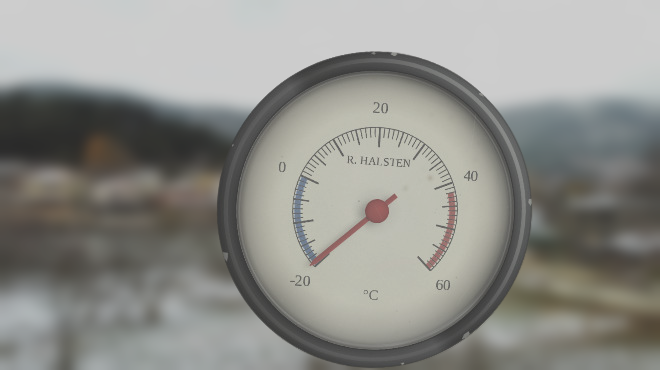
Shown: -19 (°C)
